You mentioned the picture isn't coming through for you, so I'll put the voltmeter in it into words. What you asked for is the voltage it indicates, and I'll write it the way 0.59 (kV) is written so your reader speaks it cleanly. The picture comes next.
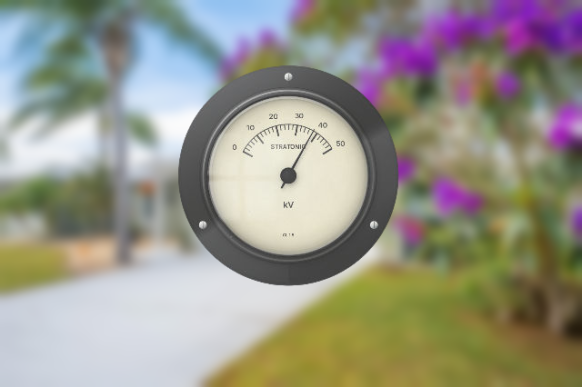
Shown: 38 (kV)
